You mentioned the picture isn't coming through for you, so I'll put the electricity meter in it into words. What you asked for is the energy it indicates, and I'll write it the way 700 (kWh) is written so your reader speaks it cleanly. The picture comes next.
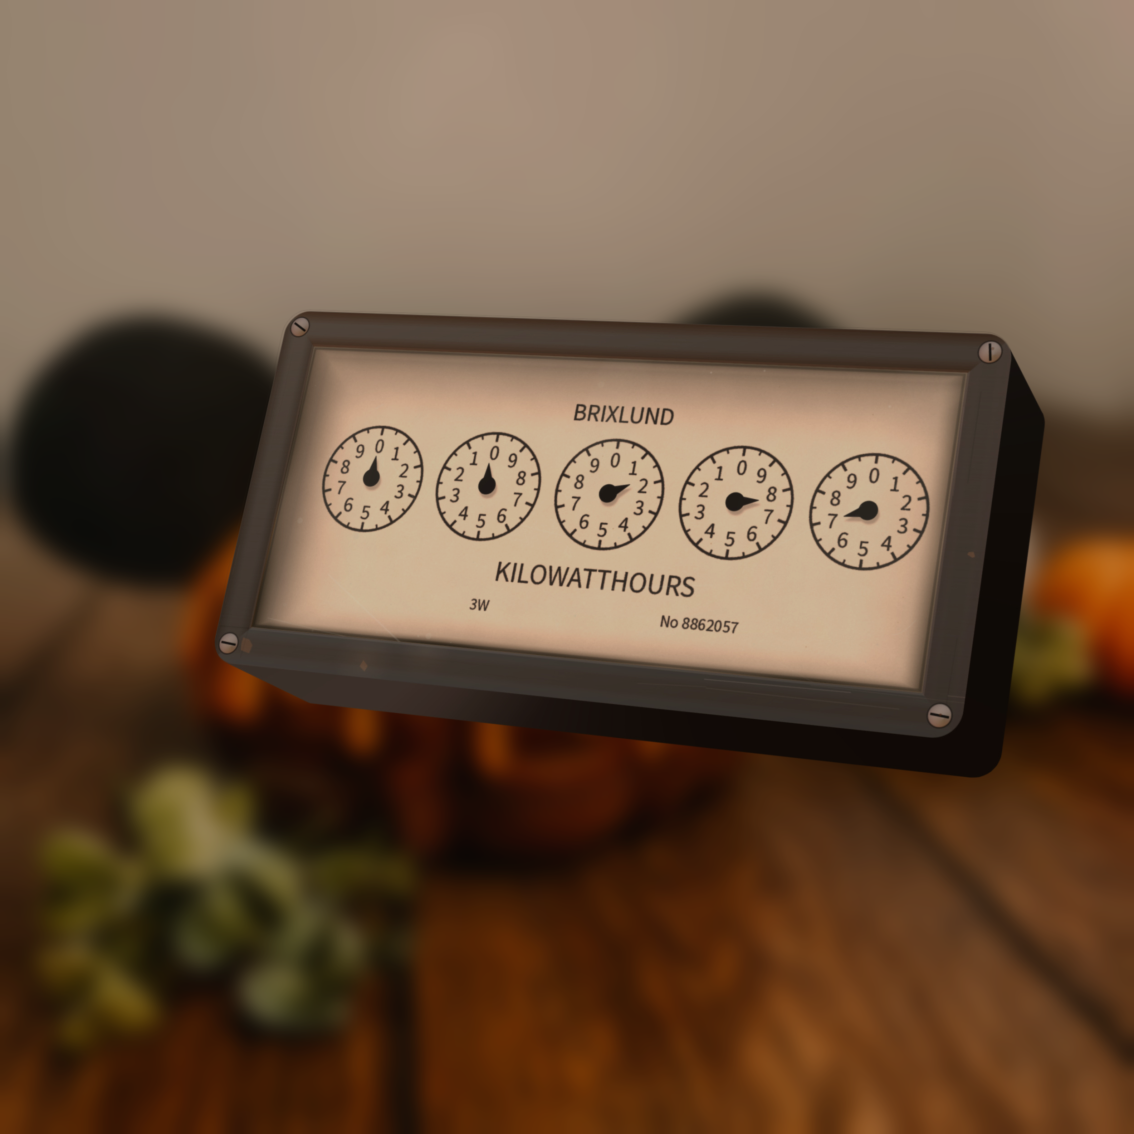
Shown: 177 (kWh)
